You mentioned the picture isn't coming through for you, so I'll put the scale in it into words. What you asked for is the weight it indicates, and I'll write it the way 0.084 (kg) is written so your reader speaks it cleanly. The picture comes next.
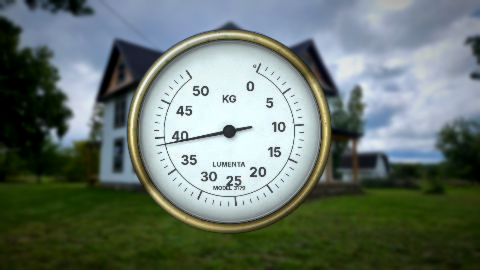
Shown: 39 (kg)
